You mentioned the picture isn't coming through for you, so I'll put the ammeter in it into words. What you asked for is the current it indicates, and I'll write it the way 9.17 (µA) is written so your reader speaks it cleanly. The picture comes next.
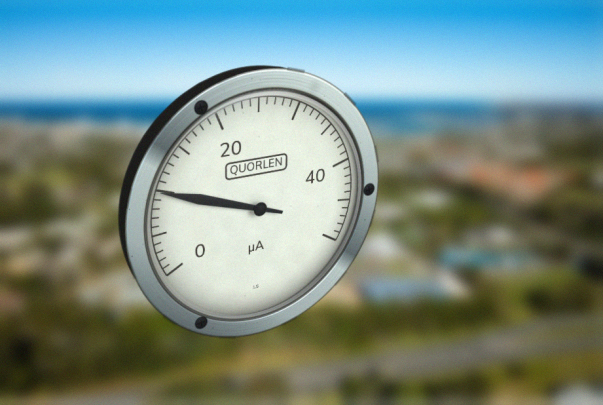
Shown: 10 (µA)
